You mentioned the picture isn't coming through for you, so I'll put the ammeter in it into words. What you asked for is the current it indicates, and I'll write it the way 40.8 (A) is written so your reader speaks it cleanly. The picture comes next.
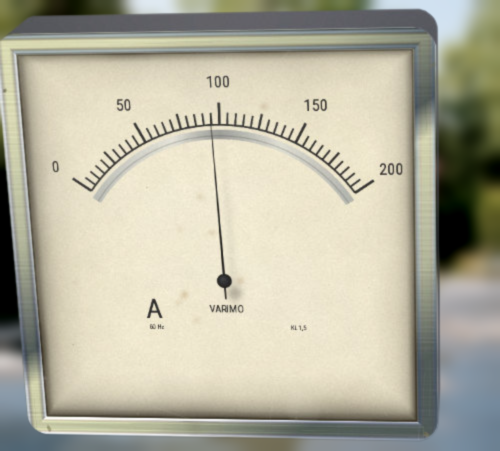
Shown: 95 (A)
